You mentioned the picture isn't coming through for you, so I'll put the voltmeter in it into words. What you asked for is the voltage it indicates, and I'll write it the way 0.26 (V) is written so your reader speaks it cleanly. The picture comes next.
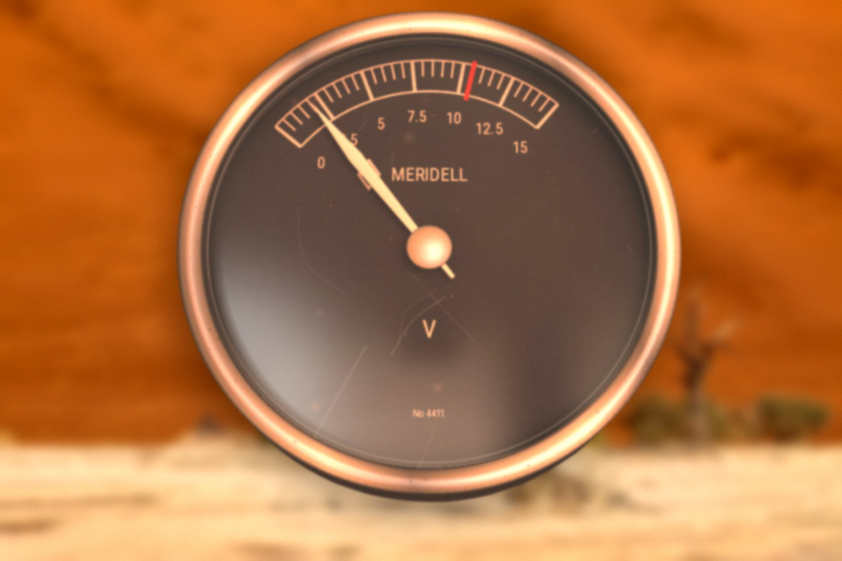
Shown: 2 (V)
